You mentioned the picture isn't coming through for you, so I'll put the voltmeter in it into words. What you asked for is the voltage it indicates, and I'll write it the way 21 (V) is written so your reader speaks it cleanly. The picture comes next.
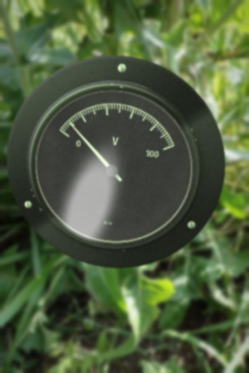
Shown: 10 (V)
